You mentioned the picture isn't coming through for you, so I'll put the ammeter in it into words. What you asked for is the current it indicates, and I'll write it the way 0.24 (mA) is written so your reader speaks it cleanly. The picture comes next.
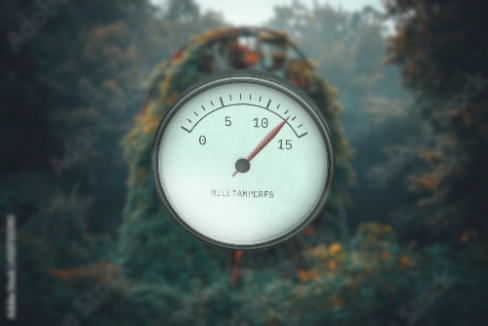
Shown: 12.5 (mA)
